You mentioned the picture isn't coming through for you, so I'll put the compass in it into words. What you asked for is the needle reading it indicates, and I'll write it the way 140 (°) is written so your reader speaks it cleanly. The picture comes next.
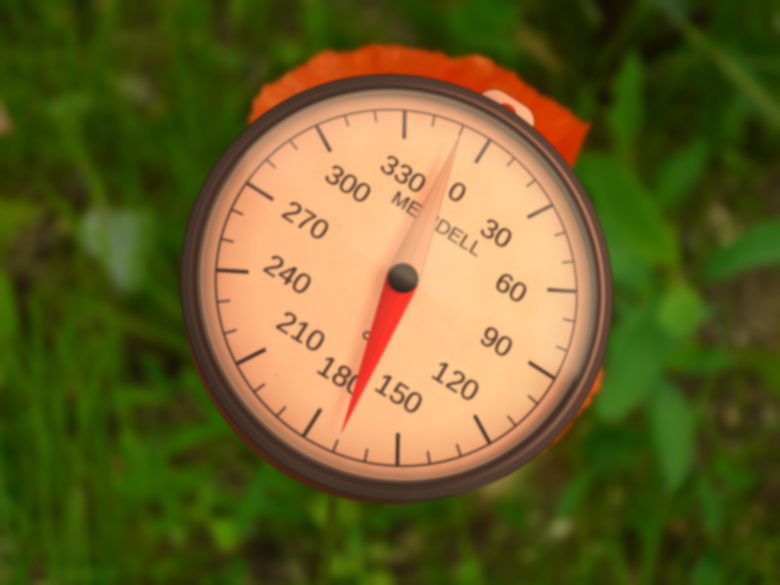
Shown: 170 (°)
